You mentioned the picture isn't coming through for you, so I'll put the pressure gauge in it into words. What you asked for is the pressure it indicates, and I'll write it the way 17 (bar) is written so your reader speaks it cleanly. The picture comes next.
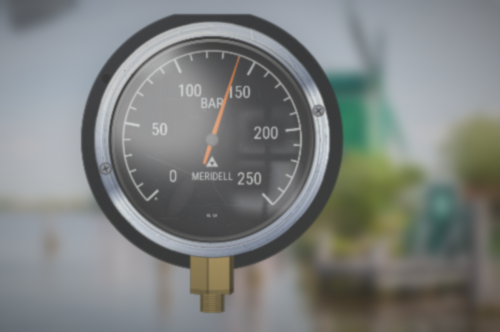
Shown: 140 (bar)
